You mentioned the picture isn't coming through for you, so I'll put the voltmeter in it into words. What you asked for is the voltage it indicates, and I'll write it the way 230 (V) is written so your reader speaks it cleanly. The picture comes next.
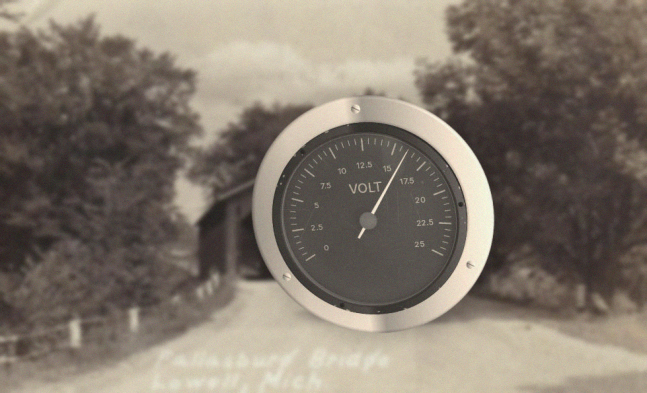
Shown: 16 (V)
